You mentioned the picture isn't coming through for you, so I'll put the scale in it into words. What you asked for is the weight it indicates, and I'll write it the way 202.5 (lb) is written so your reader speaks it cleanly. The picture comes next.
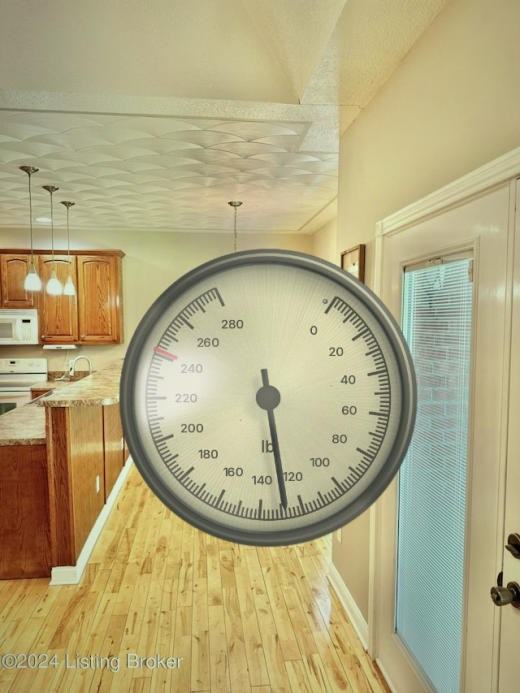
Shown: 128 (lb)
